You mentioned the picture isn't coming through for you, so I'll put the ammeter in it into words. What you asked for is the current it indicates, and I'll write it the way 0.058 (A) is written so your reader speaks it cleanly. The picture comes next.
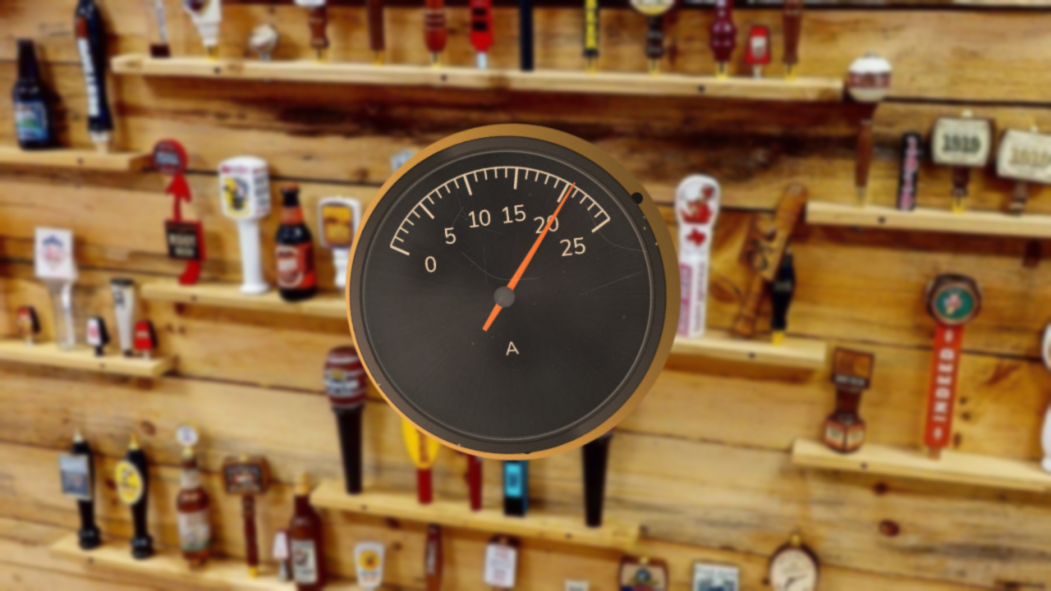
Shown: 20.5 (A)
